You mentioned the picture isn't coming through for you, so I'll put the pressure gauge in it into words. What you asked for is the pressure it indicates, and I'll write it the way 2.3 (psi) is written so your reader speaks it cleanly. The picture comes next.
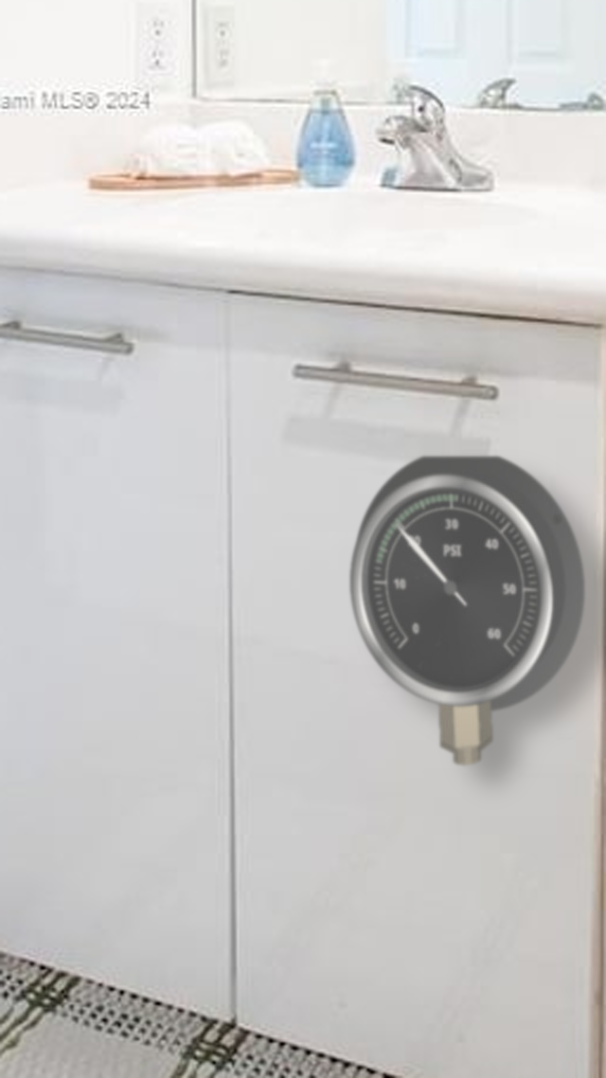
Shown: 20 (psi)
